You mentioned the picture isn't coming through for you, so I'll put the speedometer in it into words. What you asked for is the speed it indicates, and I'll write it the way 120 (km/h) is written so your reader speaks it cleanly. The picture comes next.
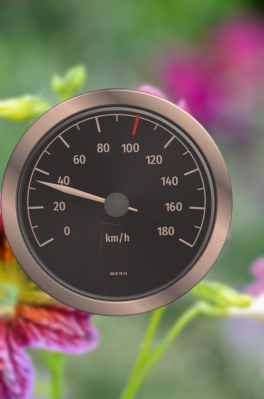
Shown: 35 (km/h)
